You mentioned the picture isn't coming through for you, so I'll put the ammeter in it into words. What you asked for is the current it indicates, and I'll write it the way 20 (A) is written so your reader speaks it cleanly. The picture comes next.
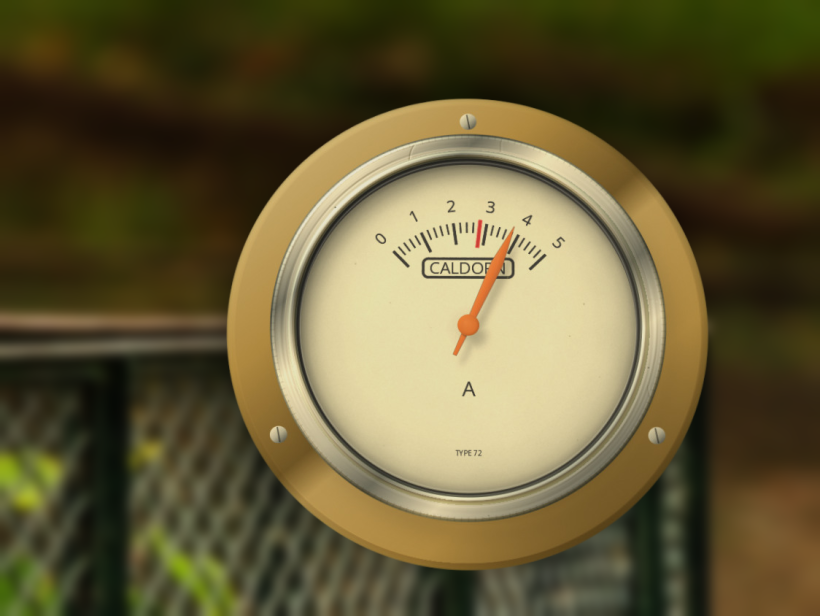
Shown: 3.8 (A)
